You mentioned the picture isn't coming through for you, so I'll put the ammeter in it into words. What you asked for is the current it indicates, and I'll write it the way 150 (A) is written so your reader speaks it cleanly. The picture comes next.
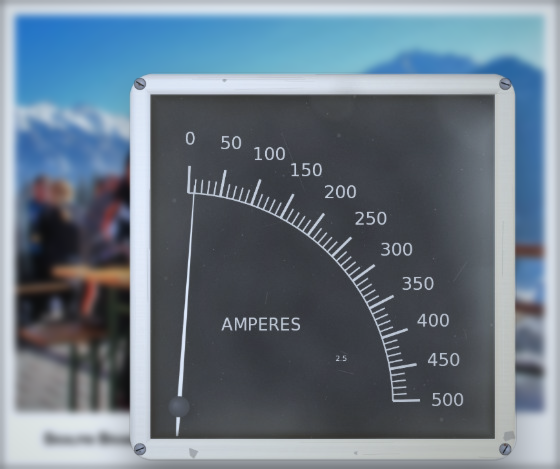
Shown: 10 (A)
